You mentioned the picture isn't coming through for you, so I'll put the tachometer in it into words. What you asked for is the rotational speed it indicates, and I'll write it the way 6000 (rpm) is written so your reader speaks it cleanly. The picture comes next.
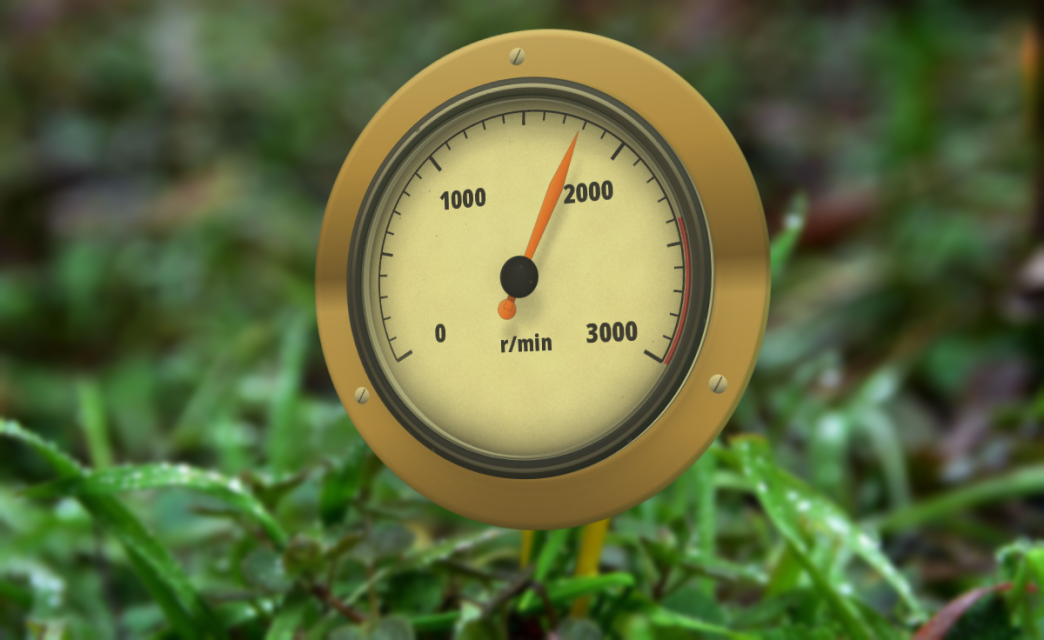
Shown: 1800 (rpm)
